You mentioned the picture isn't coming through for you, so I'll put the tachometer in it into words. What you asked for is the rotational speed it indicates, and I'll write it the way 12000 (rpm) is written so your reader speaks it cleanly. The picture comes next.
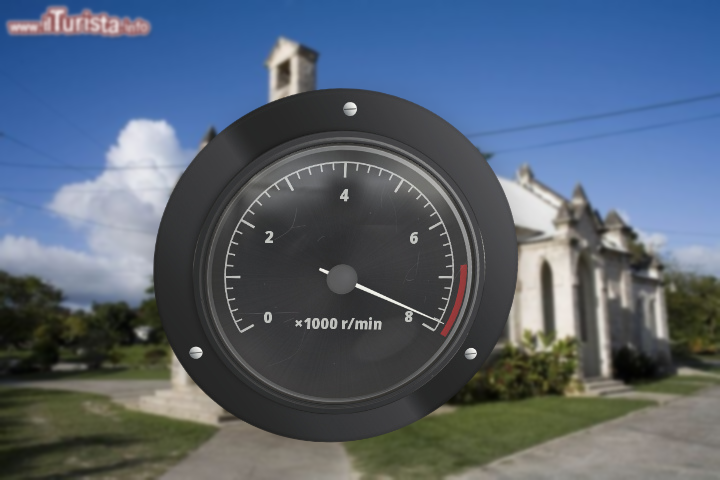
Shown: 7800 (rpm)
